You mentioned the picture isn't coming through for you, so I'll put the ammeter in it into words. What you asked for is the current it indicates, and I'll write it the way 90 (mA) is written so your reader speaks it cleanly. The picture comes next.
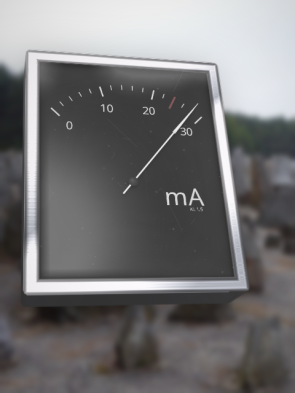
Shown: 28 (mA)
